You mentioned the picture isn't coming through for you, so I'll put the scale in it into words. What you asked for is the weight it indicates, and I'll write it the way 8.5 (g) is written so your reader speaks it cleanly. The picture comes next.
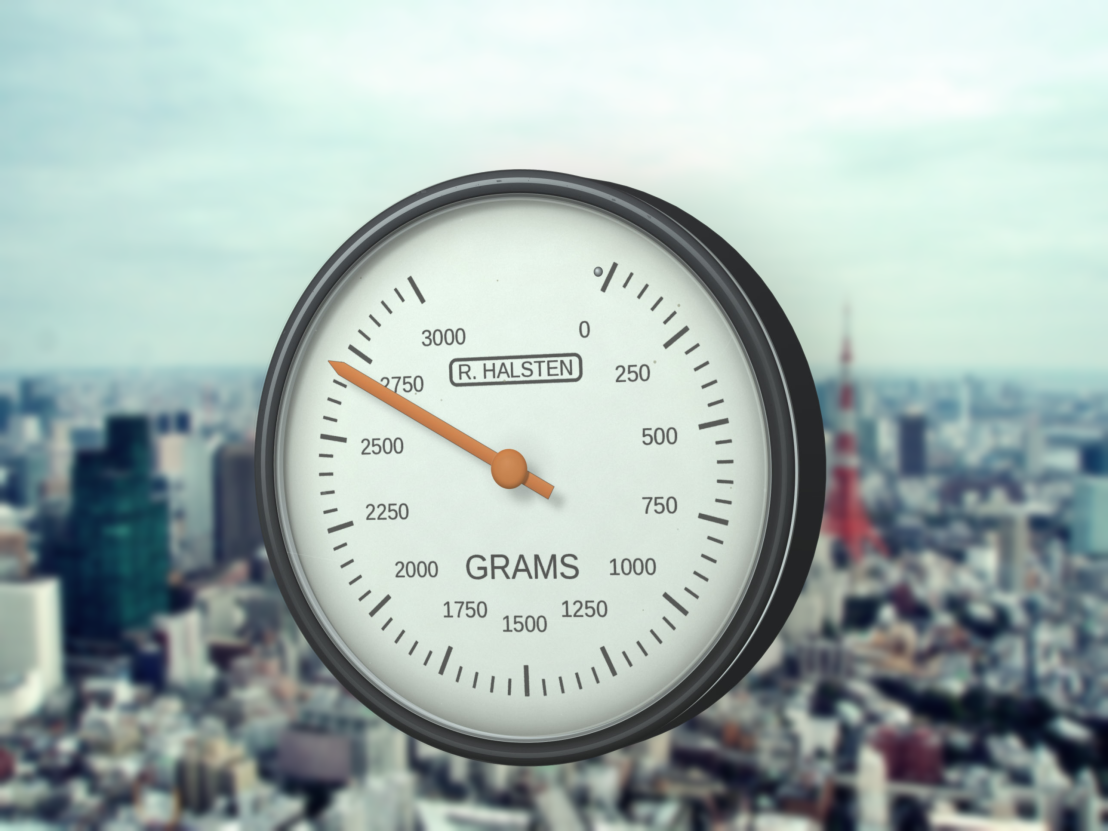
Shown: 2700 (g)
